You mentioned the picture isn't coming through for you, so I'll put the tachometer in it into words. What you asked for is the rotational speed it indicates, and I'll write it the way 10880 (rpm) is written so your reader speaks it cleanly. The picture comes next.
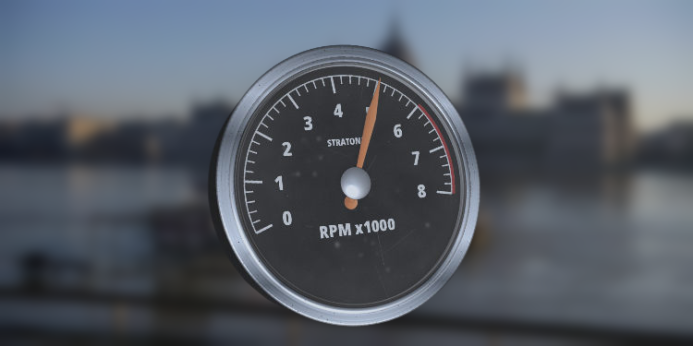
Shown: 5000 (rpm)
